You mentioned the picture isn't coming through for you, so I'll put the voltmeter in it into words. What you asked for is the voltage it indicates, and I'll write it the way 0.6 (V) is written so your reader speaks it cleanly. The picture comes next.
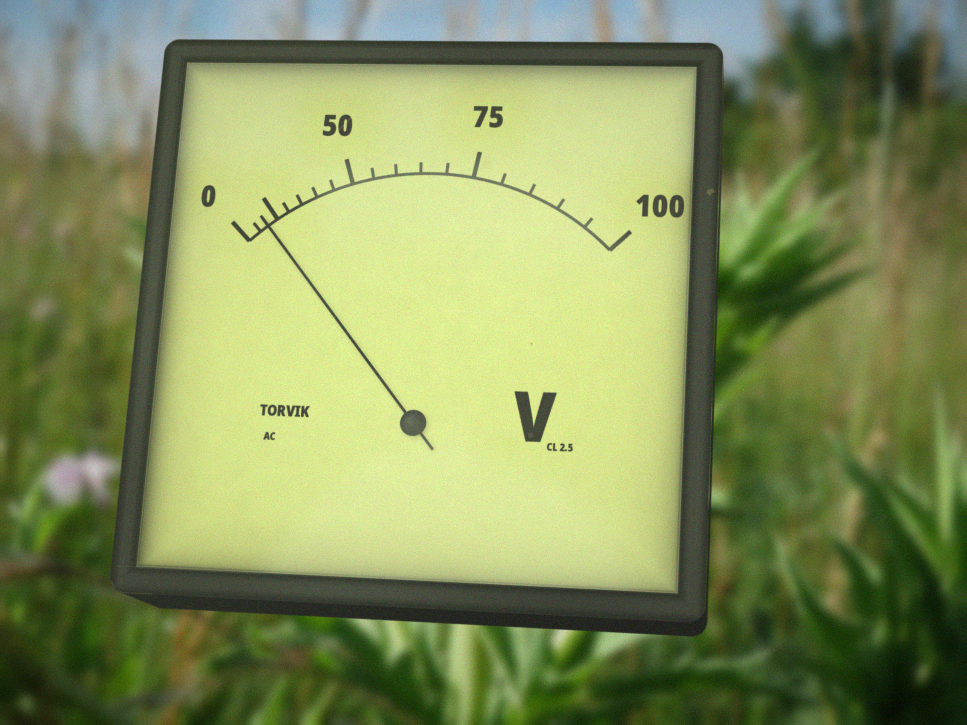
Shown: 20 (V)
